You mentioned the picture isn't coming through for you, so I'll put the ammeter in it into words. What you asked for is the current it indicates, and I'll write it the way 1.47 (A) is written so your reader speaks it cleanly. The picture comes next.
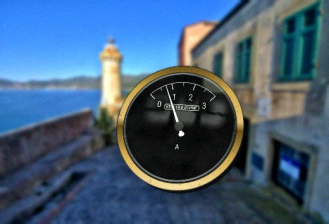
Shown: 0.75 (A)
